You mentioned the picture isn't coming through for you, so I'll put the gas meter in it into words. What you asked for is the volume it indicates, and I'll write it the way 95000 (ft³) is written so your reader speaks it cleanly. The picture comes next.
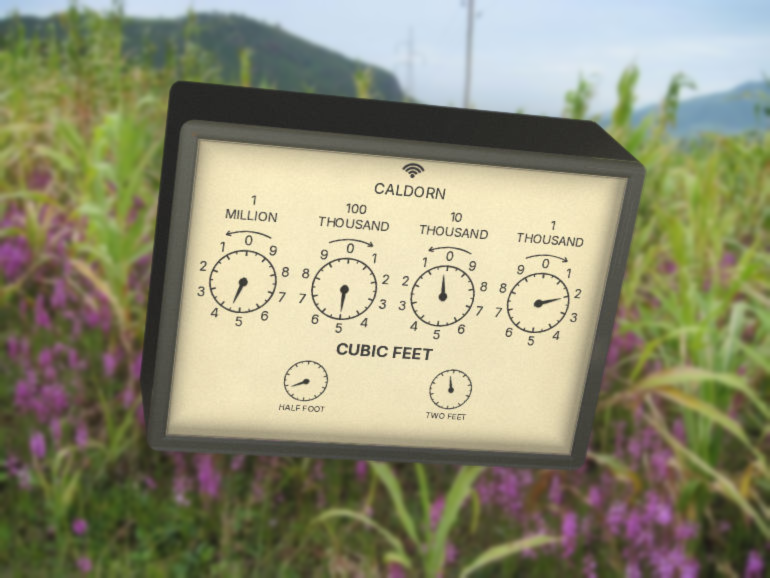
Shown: 450200 (ft³)
